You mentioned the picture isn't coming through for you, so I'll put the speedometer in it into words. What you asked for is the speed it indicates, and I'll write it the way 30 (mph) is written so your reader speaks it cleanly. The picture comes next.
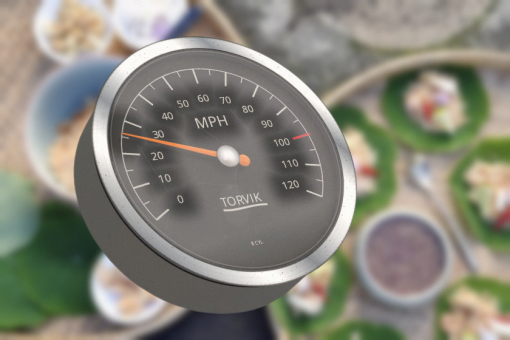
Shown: 25 (mph)
